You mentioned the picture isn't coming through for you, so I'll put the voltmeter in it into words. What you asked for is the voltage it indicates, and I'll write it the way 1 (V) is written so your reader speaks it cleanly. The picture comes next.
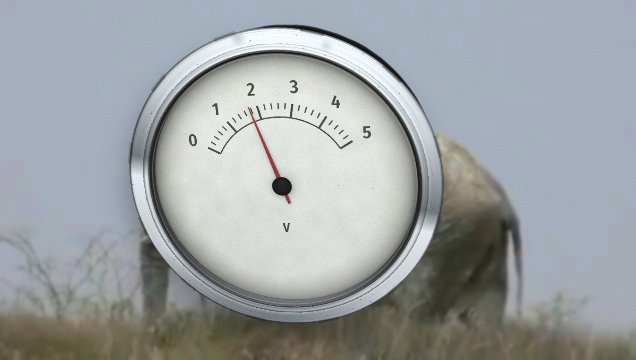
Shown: 1.8 (V)
